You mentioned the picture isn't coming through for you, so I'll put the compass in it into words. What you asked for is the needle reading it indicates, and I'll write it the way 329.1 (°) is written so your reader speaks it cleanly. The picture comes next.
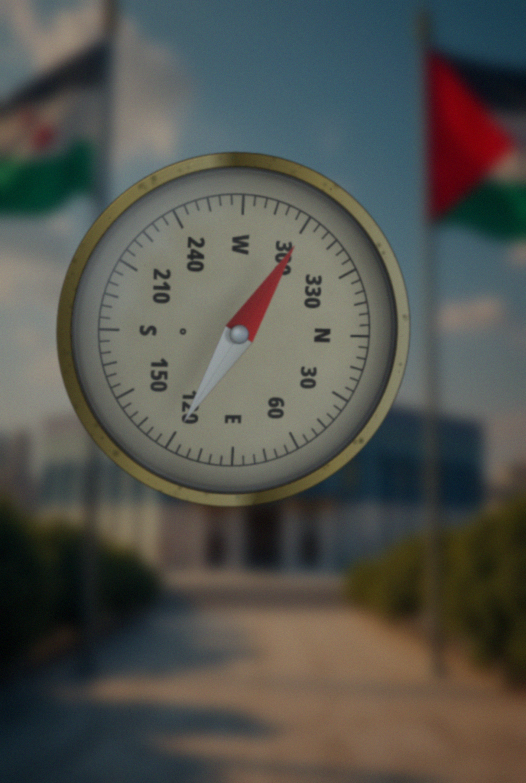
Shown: 300 (°)
